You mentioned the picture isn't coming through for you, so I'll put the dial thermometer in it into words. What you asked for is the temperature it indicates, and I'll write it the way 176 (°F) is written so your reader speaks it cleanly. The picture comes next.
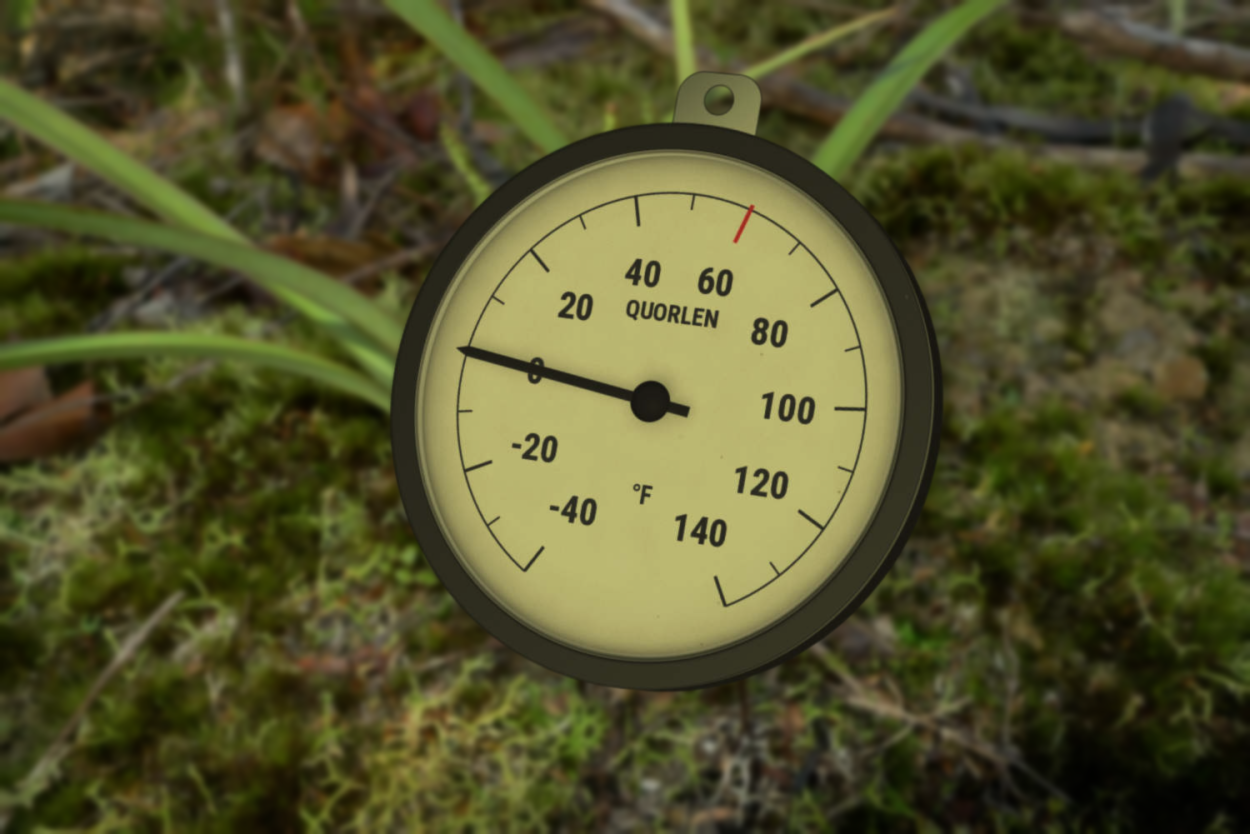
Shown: 0 (°F)
